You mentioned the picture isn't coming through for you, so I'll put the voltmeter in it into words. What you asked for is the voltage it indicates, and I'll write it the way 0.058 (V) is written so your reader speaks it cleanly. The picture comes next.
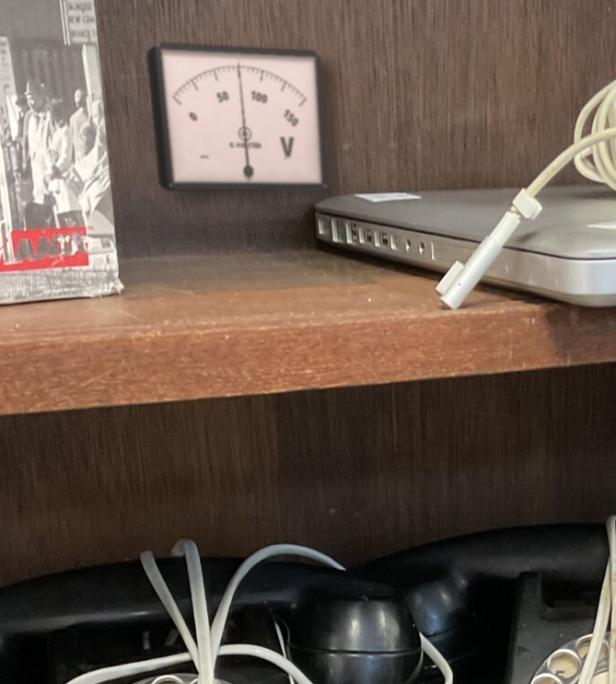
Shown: 75 (V)
